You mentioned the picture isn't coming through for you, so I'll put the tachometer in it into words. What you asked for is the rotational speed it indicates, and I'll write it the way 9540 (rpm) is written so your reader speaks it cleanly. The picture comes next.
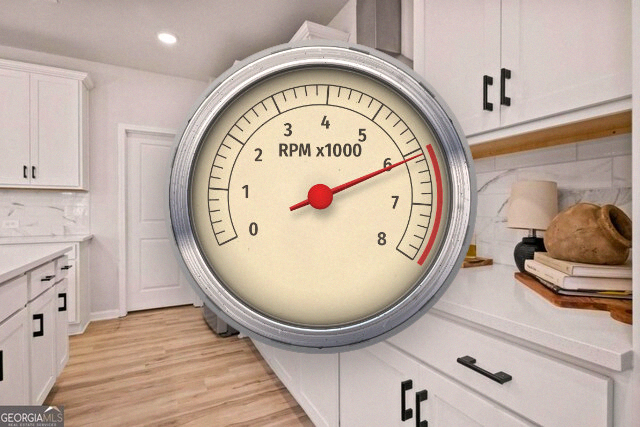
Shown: 6100 (rpm)
